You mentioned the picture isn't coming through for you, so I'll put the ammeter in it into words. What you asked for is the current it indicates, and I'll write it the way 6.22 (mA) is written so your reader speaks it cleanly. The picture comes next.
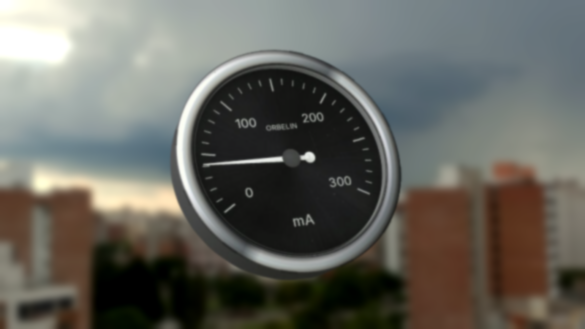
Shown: 40 (mA)
